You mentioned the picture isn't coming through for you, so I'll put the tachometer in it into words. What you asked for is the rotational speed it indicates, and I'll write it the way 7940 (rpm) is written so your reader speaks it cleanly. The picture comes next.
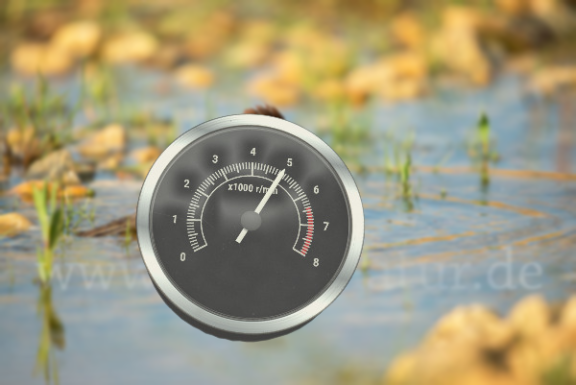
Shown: 5000 (rpm)
